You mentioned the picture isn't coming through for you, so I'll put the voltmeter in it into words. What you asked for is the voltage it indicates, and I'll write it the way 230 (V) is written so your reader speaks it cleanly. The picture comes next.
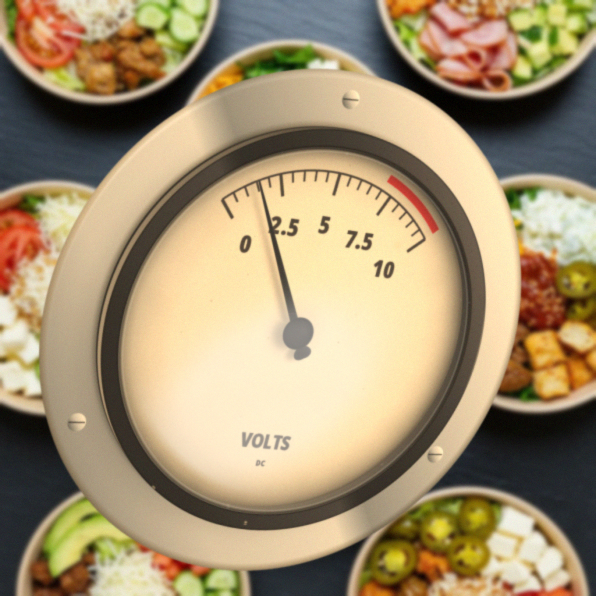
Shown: 1.5 (V)
